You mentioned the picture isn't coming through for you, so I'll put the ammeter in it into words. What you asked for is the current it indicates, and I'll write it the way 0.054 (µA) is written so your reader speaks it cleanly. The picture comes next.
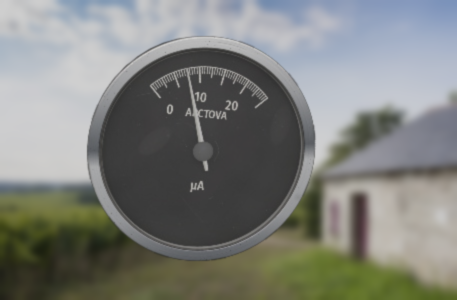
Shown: 7.5 (µA)
